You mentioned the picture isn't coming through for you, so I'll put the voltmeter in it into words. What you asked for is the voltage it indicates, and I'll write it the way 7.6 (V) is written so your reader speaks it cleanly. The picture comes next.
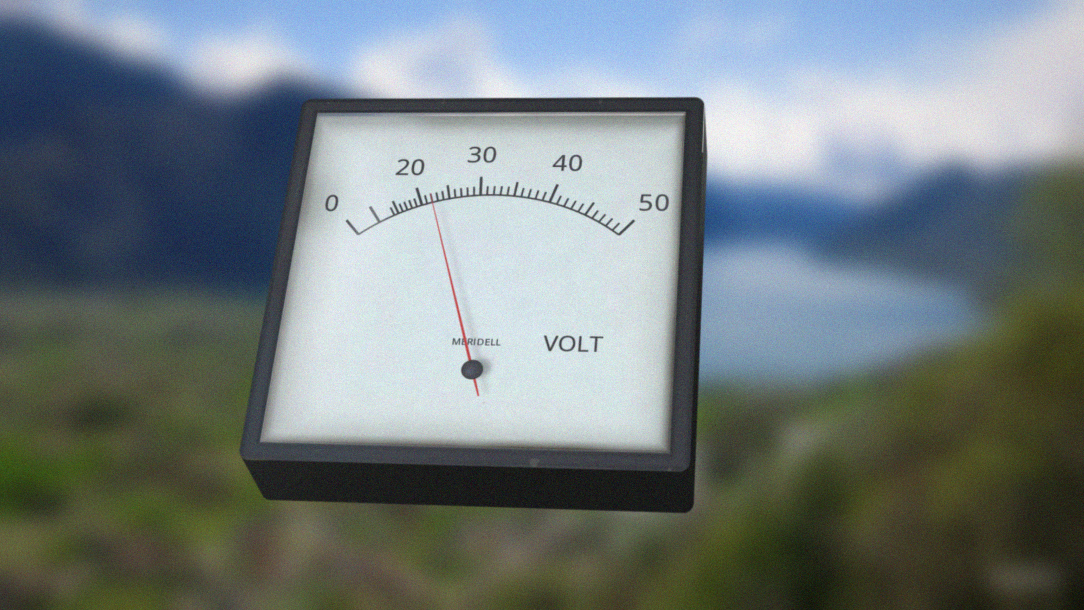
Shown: 22 (V)
